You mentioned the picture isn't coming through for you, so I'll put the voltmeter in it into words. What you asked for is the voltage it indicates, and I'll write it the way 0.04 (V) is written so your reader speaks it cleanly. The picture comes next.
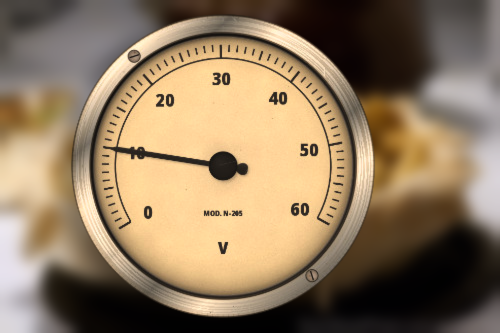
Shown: 10 (V)
